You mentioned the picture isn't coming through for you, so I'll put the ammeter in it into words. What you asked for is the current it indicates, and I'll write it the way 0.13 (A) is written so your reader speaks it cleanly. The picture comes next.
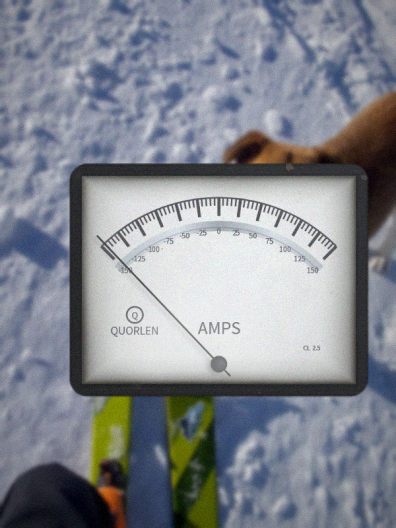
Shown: -145 (A)
